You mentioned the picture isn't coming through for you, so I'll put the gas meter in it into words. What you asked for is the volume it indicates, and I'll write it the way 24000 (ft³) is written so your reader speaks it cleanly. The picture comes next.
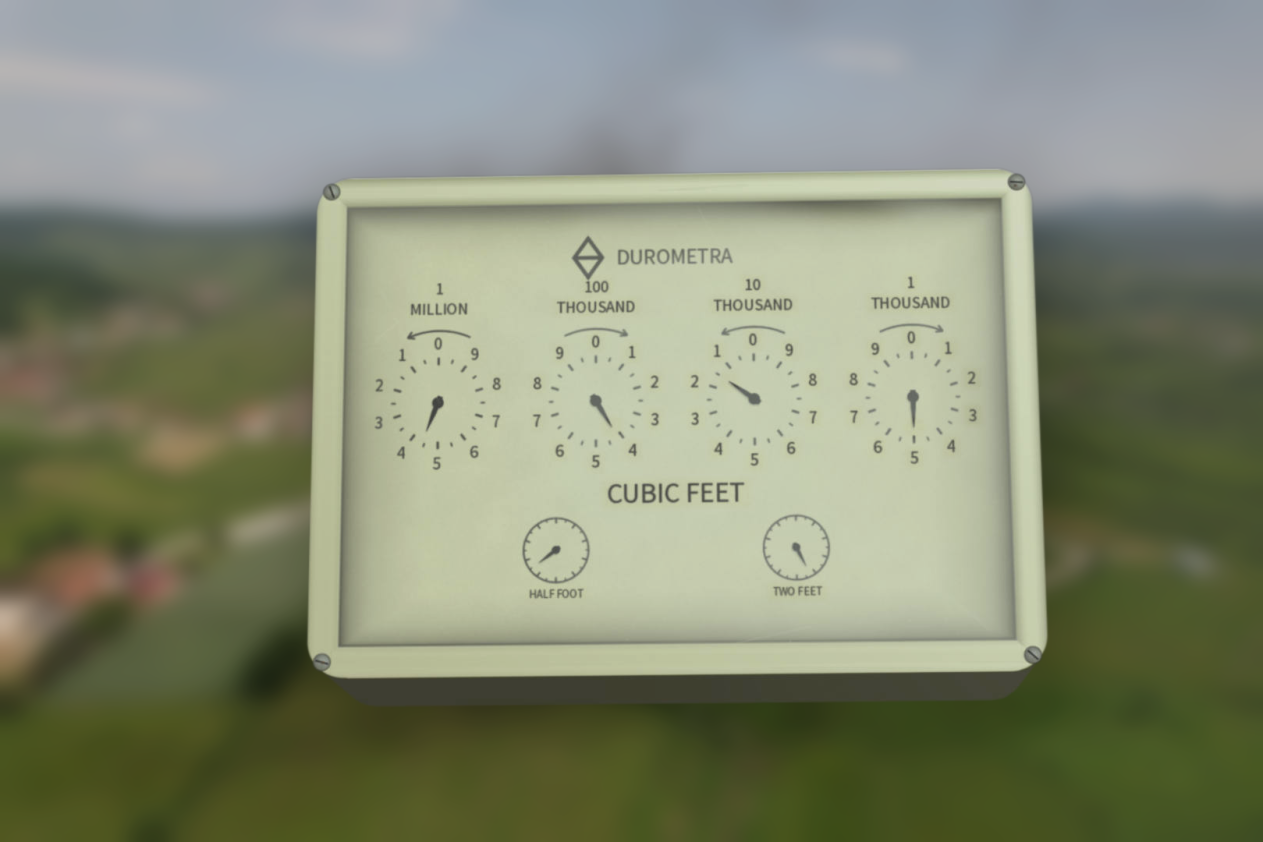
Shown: 441500 (ft³)
